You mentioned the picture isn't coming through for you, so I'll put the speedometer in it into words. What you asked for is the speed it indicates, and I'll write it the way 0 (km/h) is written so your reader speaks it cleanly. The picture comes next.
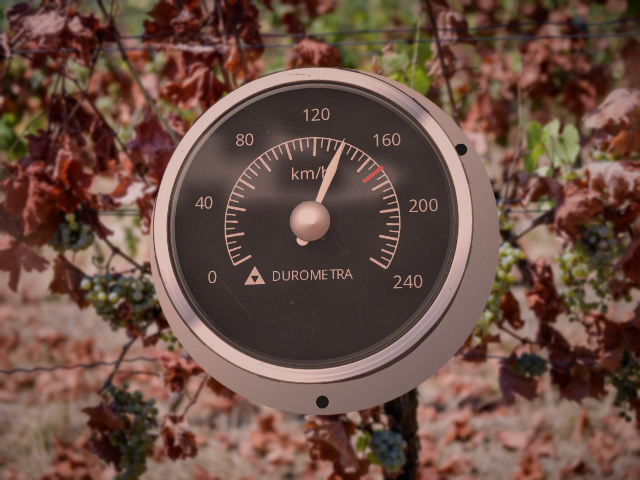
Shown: 140 (km/h)
